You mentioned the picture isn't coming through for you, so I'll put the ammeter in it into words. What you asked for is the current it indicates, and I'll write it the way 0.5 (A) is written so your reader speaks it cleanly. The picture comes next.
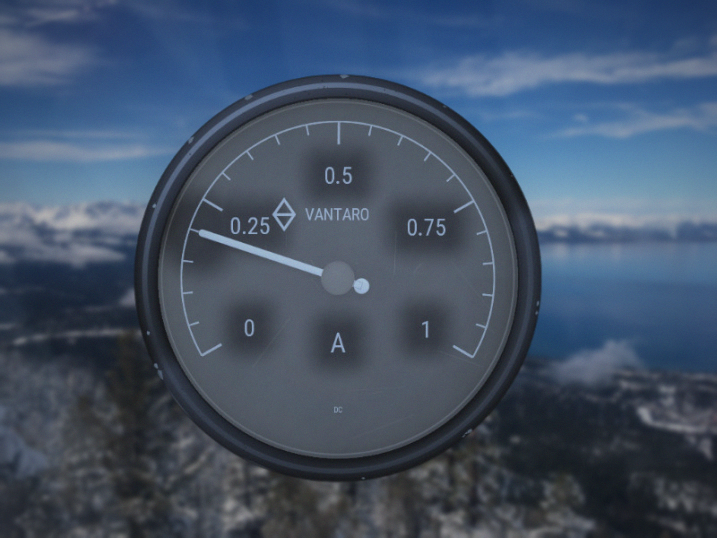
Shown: 0.2 (A)
